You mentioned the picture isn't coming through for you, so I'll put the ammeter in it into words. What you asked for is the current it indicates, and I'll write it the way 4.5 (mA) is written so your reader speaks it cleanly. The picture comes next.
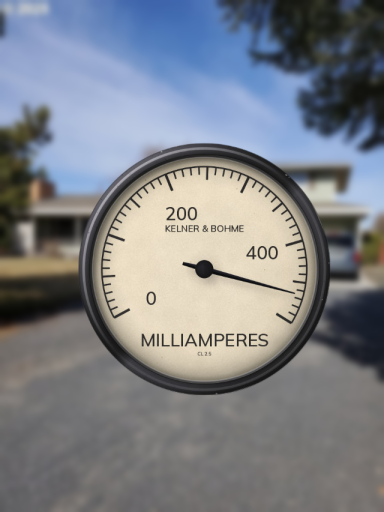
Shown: 465 (mA)
